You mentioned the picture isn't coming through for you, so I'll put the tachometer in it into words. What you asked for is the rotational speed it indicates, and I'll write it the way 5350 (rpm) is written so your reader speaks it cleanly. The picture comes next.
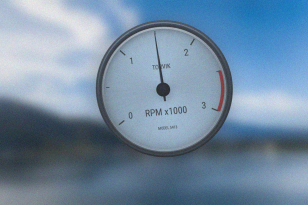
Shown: 1500 (rpm)
